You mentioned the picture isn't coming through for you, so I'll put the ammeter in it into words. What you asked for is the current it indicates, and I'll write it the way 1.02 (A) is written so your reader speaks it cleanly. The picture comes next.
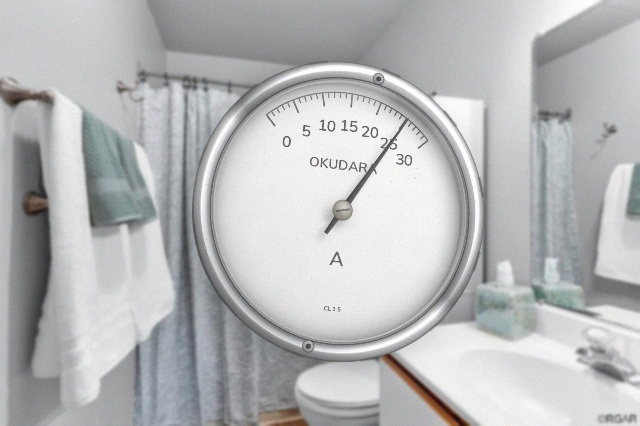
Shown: 25 (A)
